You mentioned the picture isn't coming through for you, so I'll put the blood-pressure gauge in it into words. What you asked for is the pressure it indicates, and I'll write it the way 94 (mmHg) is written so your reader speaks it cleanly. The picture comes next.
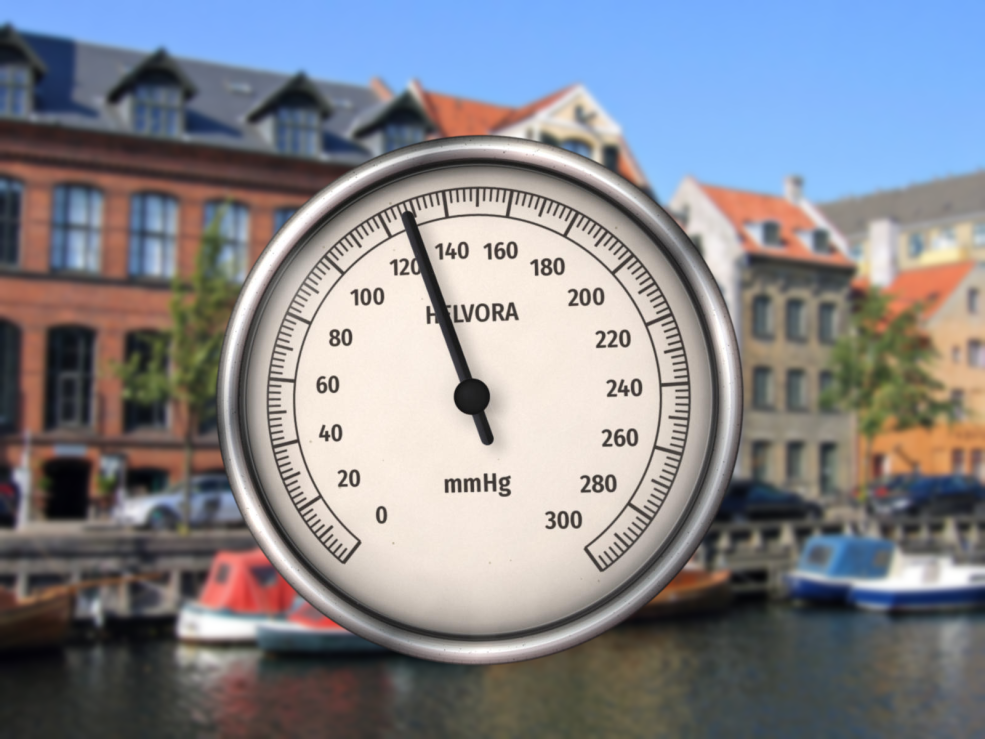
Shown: 128 (mmHg)
